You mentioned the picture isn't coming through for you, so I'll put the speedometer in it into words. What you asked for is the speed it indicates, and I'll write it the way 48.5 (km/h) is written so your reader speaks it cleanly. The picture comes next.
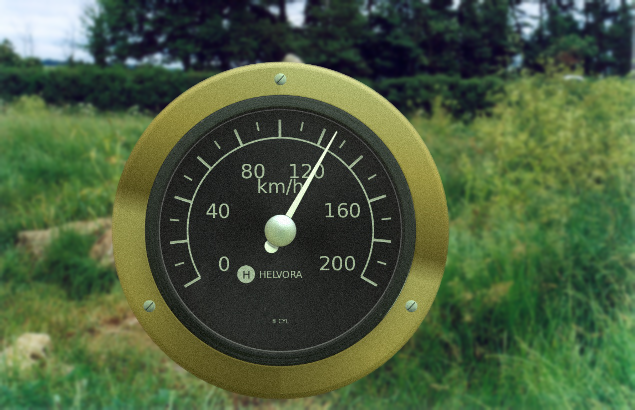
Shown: 125 (km/h)
